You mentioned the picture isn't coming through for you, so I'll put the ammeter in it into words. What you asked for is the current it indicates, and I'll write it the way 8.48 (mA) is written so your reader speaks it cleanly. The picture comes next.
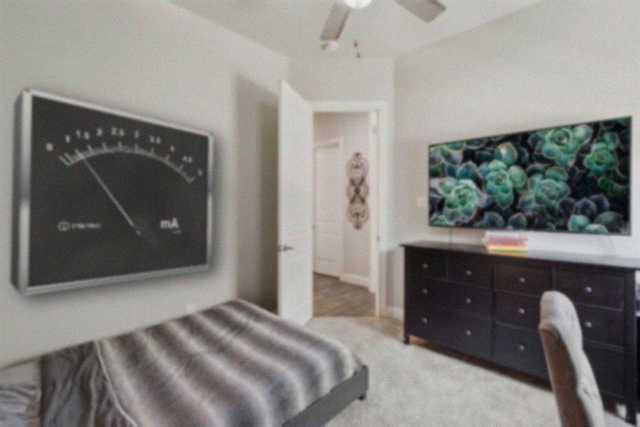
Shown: 1 (mA)
